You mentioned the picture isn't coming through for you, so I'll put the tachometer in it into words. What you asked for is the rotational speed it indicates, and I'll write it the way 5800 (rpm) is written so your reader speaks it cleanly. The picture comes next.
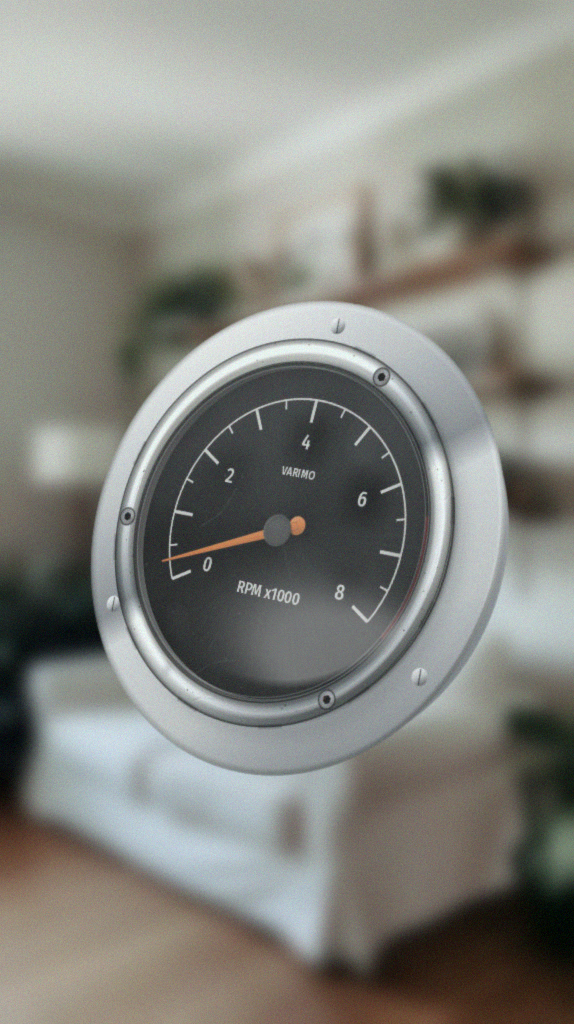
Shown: 250 (rpm)
